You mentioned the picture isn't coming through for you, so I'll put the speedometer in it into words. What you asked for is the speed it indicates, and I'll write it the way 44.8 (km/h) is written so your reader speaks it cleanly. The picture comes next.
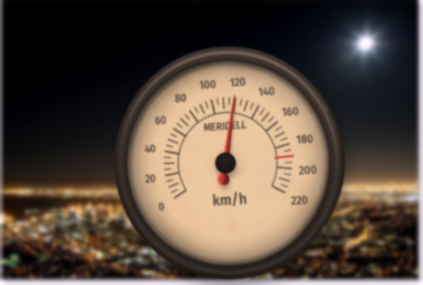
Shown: 120 (km/h)
